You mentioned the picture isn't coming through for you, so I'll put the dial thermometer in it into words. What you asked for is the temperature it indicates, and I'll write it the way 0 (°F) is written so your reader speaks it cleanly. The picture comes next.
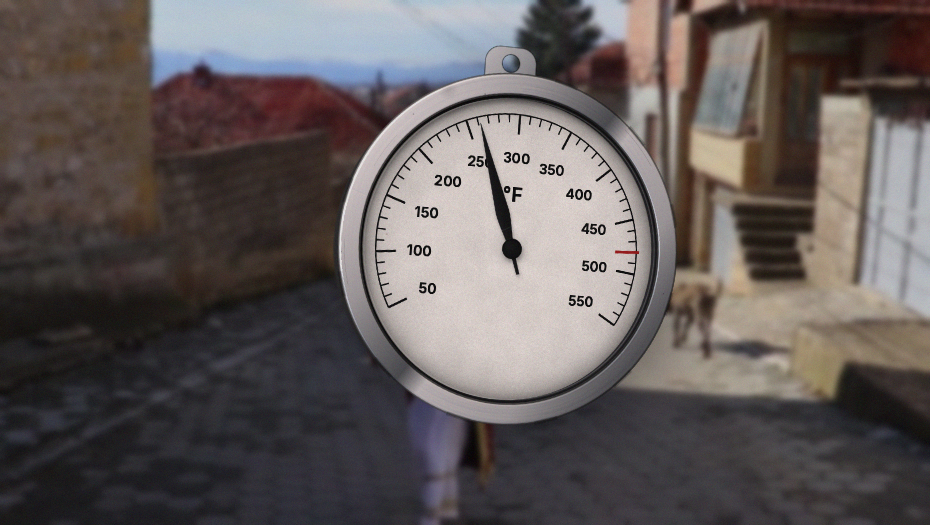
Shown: 260 (°F)
